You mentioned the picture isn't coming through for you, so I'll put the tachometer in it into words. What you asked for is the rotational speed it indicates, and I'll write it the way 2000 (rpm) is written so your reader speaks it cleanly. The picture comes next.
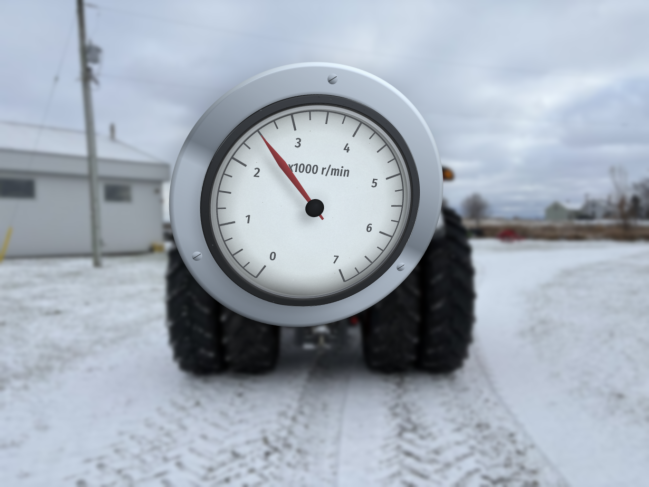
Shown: 2500 (rpm)
